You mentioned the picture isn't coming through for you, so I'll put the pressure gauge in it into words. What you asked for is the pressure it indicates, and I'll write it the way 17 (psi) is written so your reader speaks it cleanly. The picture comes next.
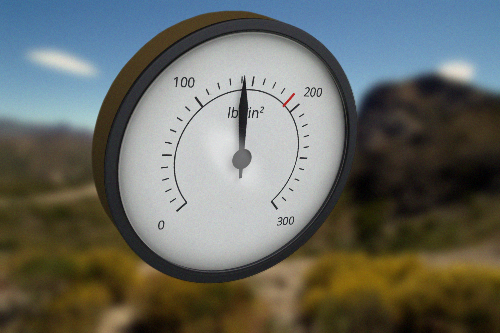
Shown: 140 (psi)
